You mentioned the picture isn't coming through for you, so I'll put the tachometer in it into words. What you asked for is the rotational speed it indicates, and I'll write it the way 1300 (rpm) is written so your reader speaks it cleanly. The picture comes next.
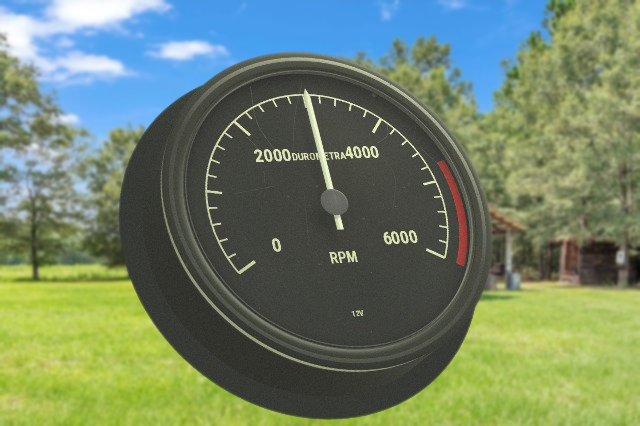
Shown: 3000 (rpm)
